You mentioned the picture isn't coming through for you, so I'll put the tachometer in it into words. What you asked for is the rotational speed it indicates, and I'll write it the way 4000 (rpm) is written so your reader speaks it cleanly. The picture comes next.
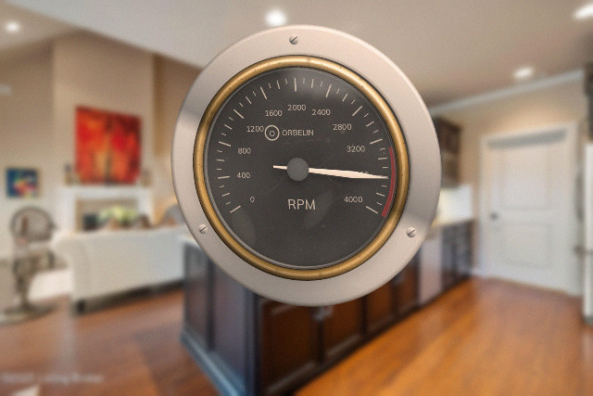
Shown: 3600 (rpm)
